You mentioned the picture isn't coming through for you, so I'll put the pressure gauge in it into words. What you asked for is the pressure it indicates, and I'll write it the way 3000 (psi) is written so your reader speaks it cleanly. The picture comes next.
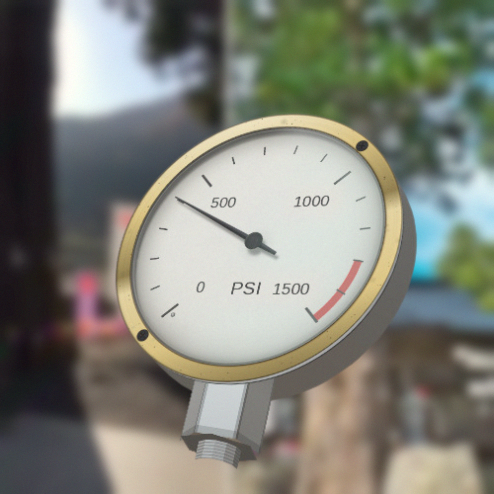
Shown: 400 (psi)
